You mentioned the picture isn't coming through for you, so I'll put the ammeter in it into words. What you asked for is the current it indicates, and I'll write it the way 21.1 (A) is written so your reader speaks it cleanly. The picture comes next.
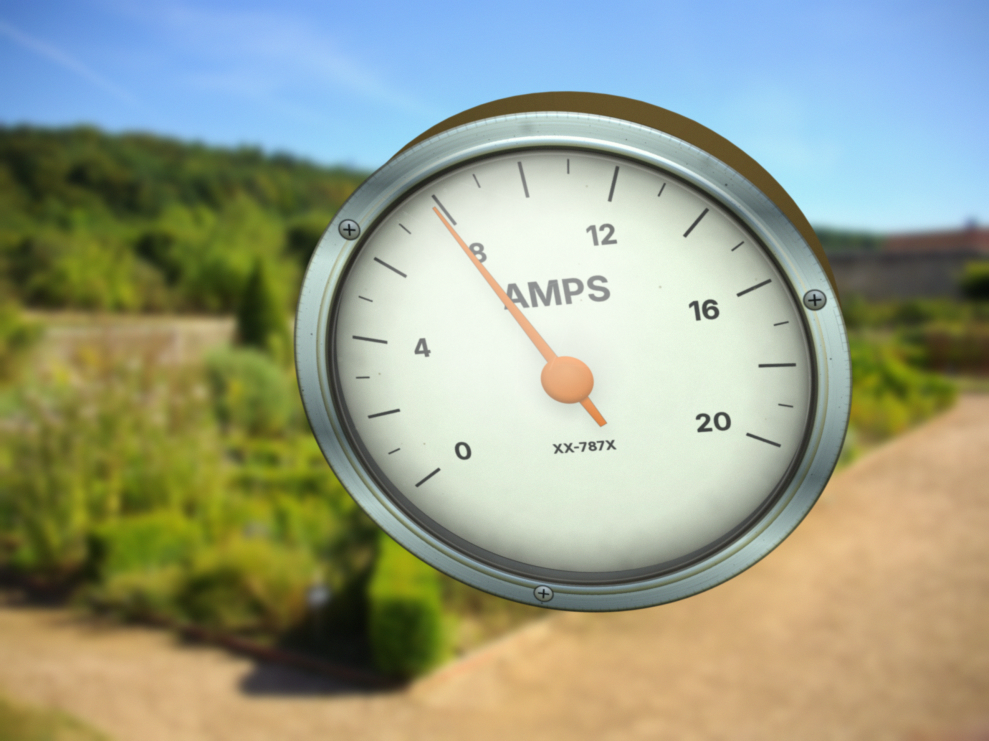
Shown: 8 (A)
